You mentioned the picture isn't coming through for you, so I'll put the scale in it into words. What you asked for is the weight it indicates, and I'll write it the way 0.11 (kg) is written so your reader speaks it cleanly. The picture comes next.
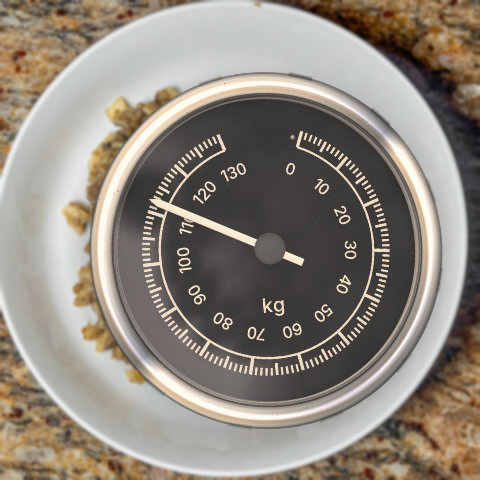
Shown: 112 (kg)
